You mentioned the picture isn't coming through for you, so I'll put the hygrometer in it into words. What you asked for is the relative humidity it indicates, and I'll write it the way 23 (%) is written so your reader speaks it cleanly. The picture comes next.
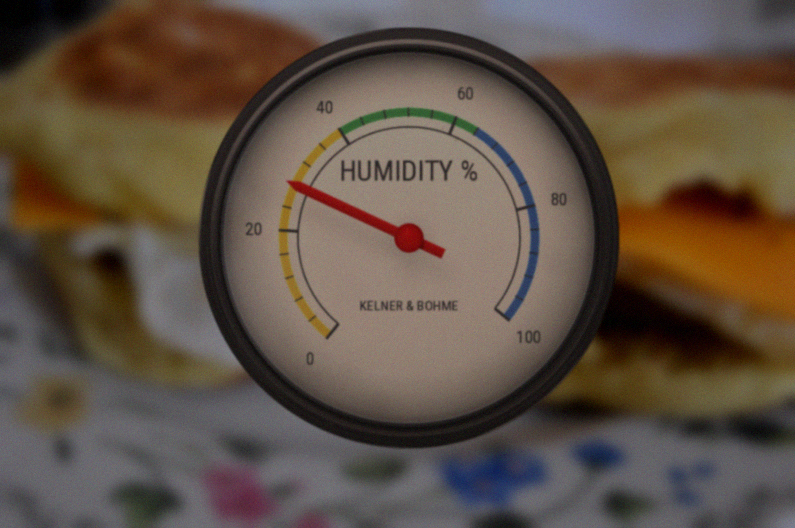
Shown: 28 (%)
